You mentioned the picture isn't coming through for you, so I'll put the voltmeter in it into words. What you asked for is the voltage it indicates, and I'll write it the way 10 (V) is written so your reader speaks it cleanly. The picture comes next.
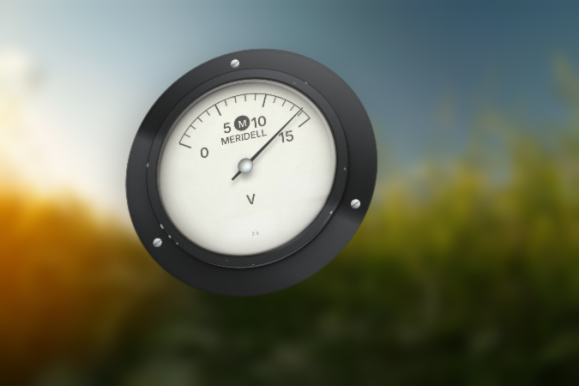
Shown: 14 (V)
